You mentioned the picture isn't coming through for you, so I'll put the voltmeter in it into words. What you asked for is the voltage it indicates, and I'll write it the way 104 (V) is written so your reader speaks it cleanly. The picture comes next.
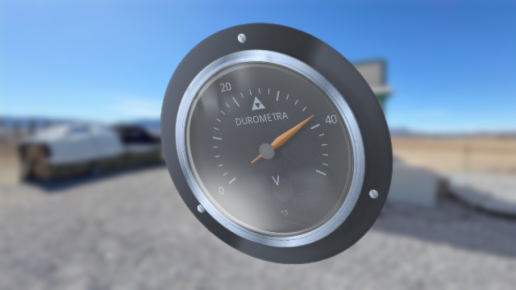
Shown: 38 (V)
